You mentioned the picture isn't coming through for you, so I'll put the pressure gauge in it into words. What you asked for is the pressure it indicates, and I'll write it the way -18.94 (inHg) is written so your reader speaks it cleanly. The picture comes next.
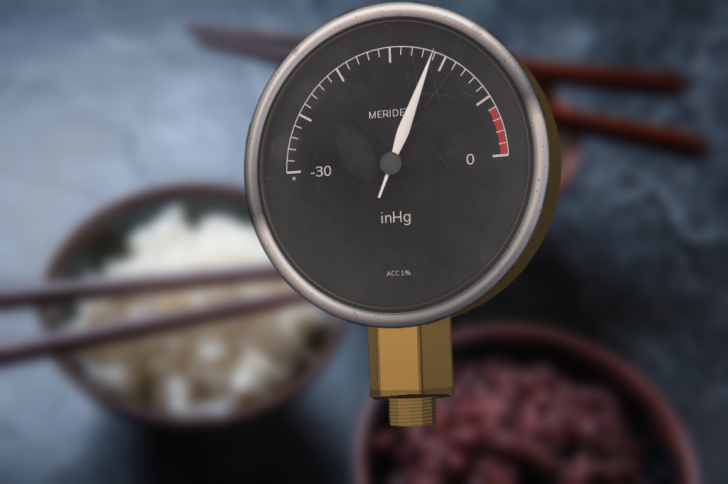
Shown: -11 (inHg)
